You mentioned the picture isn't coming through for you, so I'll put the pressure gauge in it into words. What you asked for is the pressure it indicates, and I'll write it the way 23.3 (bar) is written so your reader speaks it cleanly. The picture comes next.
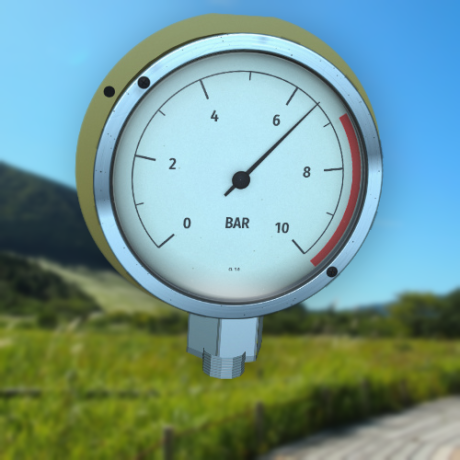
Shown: 6.5 (bar)
